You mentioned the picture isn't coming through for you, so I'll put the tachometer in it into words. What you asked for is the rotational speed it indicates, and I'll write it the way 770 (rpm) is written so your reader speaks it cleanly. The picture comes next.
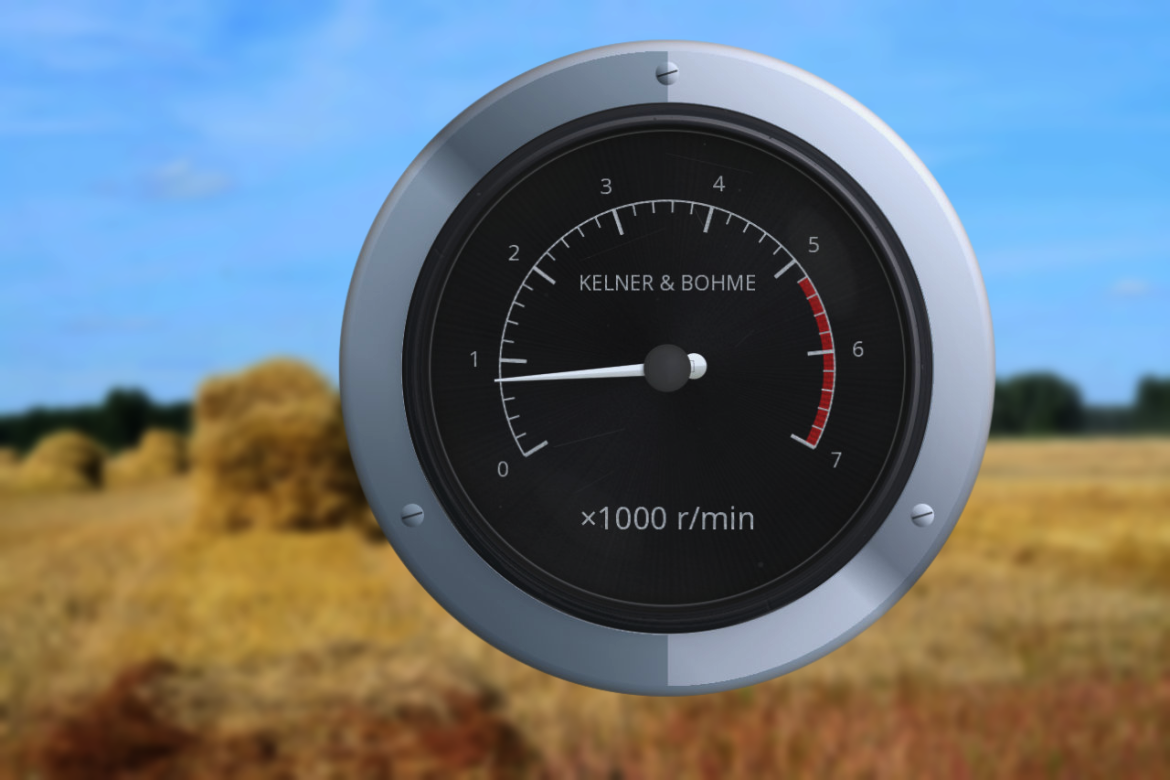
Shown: 800 (rpm)
